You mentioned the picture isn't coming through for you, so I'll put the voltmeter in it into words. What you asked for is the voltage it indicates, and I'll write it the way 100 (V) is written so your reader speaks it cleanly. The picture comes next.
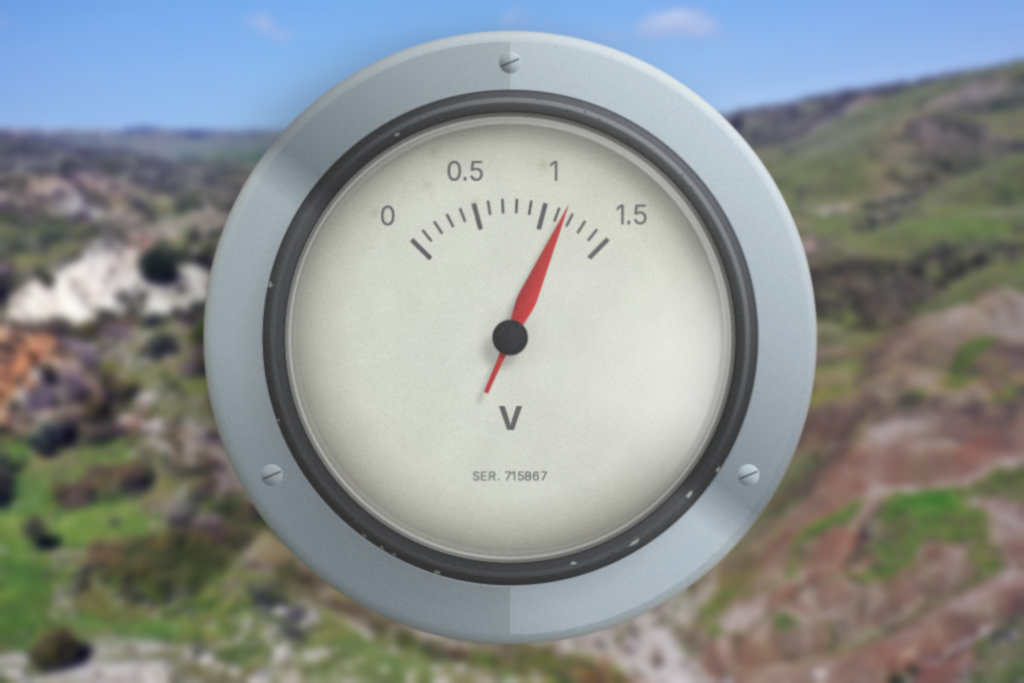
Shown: 1.15 (V)
